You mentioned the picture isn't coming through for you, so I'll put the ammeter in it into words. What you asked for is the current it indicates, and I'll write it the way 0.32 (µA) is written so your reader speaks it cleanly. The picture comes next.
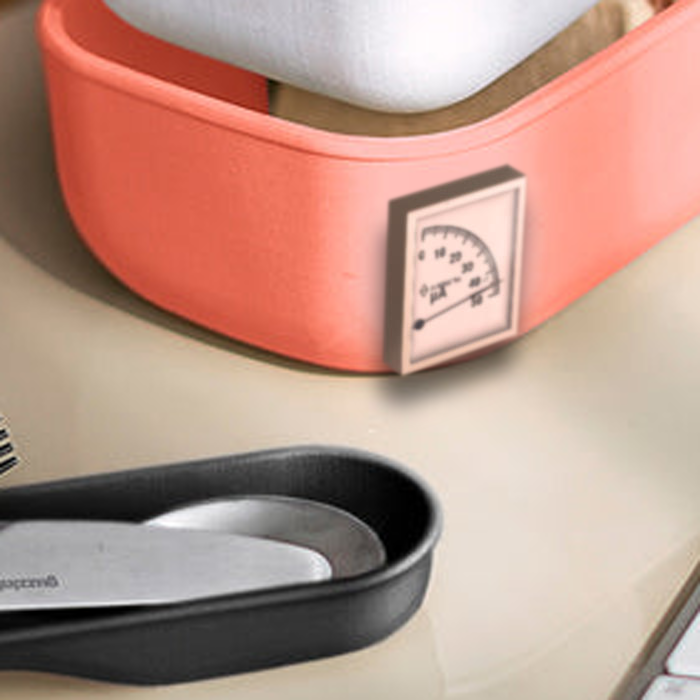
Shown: 45 (µA)
